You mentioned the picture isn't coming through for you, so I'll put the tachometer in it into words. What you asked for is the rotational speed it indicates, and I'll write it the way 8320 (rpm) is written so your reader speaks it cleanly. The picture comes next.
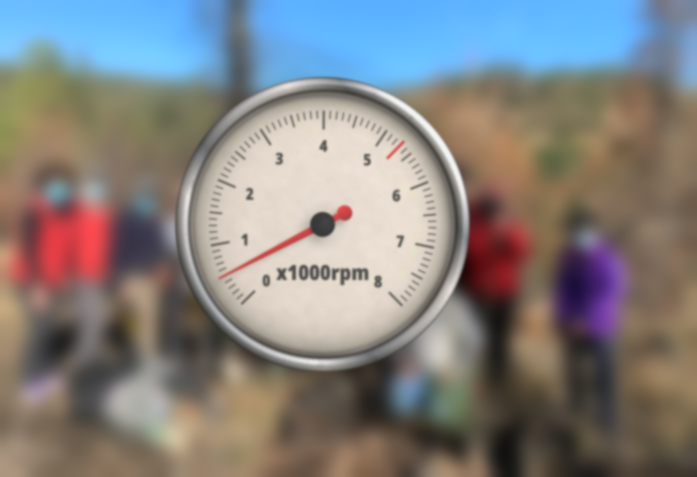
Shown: 500 (rpm)
